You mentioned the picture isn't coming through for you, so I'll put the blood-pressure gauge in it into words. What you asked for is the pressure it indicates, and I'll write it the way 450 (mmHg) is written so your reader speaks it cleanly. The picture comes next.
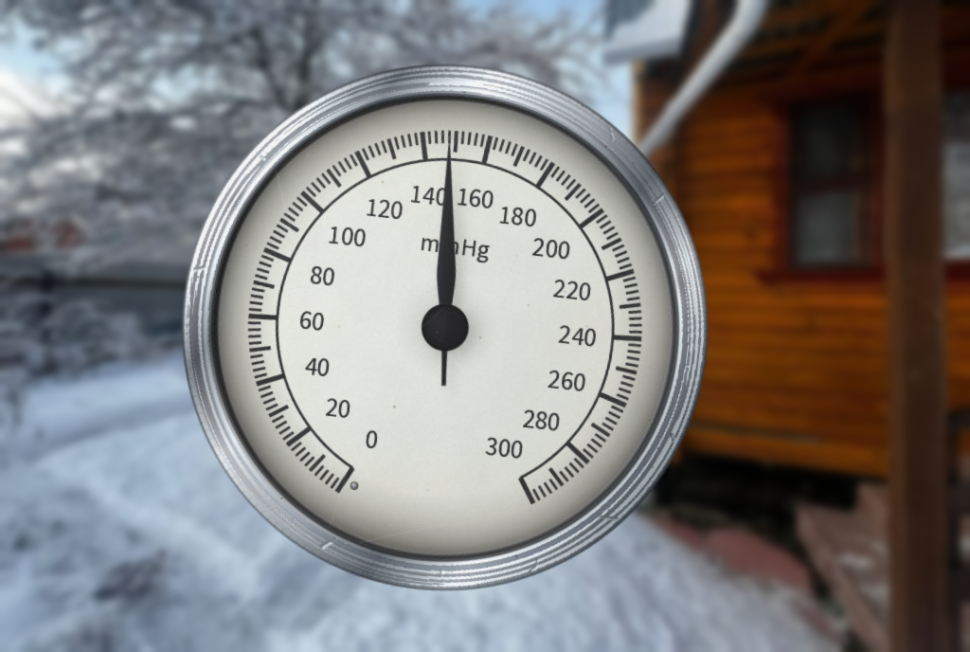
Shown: 148 (mmHg)
